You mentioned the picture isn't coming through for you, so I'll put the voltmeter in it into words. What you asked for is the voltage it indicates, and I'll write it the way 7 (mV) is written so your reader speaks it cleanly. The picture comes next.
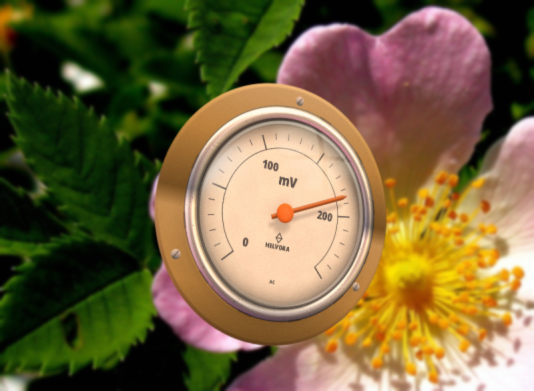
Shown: 185 (mV)
